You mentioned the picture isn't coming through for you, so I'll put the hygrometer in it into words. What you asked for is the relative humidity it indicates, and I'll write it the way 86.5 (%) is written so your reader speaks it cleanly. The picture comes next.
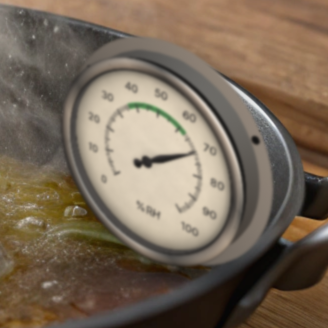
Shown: 70 (%)
